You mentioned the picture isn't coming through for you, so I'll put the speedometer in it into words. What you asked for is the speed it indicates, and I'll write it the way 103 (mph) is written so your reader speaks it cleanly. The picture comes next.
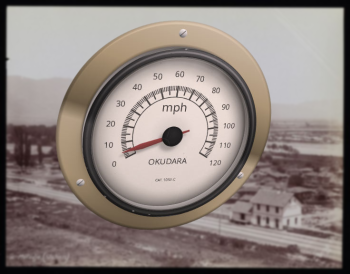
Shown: 5 (mph)
